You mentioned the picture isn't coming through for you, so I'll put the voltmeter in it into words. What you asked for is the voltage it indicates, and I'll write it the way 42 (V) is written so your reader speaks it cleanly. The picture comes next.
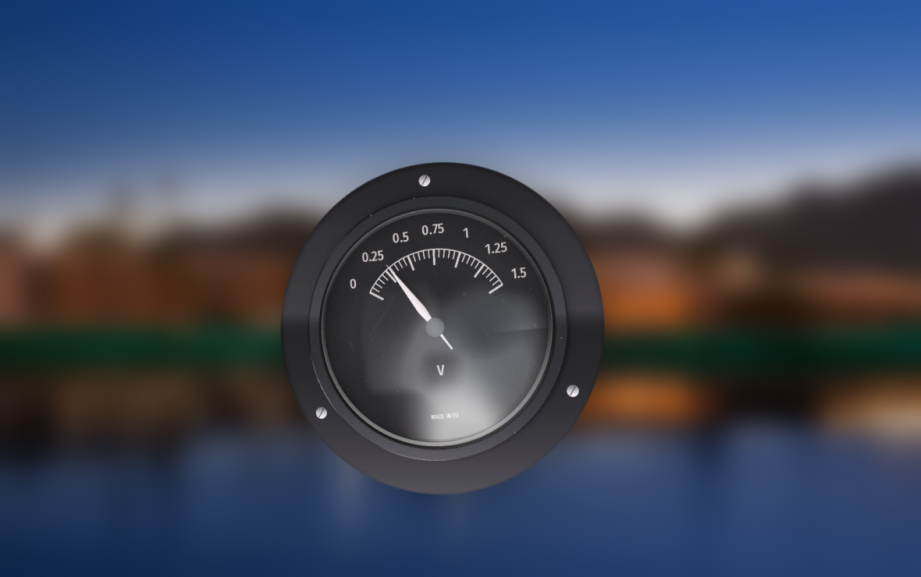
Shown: 0.3 (V)
